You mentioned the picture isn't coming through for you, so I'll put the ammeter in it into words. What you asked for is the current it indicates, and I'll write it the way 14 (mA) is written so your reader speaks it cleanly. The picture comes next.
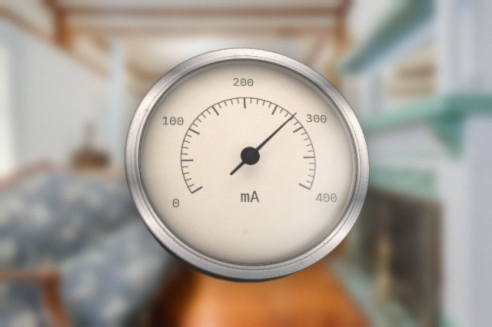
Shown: 280 (mA)
